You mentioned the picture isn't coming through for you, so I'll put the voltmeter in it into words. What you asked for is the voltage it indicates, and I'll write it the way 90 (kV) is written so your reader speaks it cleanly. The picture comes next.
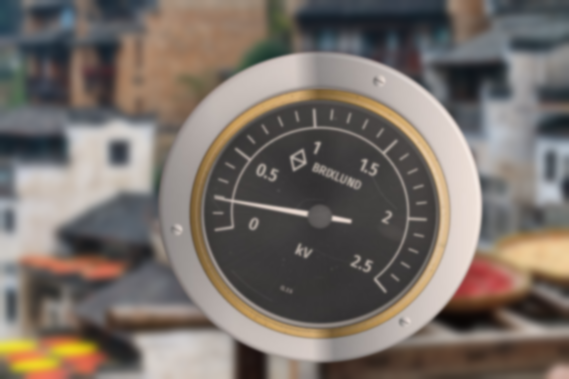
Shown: 0.2 (kV)
